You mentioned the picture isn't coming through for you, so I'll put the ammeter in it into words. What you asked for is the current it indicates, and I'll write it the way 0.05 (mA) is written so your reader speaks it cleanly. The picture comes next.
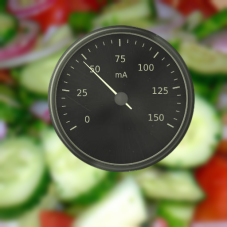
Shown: 47.5 (mA)
